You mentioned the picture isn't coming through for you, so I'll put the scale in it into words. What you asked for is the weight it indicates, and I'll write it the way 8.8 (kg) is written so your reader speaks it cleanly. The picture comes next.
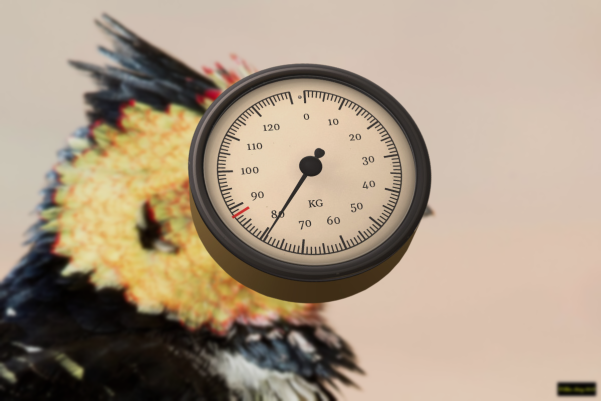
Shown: 79 (kg)
